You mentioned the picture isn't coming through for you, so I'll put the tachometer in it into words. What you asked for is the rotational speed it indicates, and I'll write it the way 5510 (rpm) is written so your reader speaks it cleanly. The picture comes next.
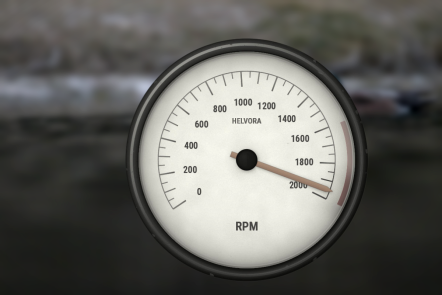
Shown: 1950 (rpm)
